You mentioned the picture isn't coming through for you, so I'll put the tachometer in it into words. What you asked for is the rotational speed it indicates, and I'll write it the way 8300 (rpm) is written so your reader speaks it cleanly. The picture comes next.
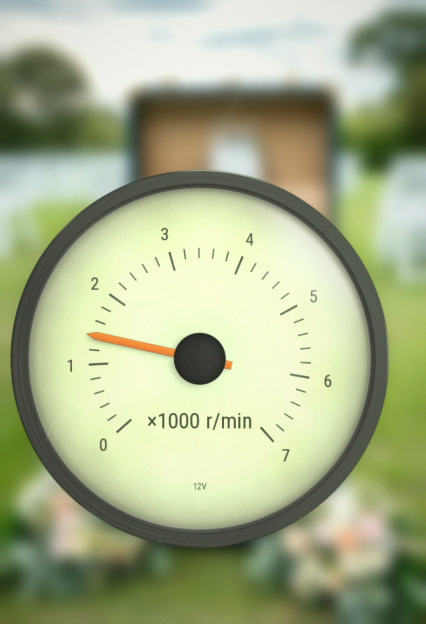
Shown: 1400 (rpm)
